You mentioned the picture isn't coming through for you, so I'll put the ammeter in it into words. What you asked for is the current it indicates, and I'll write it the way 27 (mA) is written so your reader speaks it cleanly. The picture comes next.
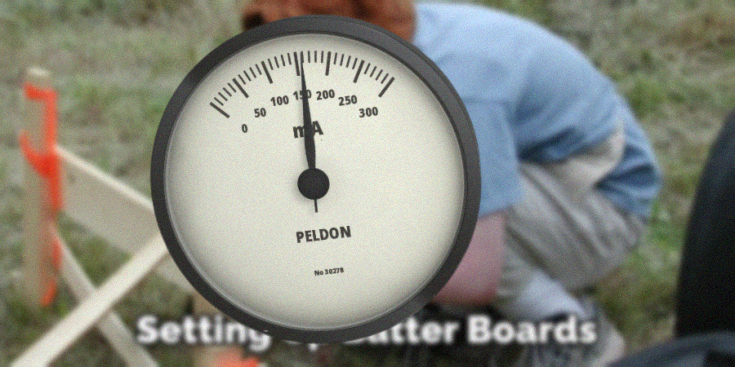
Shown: 160 (mA)
